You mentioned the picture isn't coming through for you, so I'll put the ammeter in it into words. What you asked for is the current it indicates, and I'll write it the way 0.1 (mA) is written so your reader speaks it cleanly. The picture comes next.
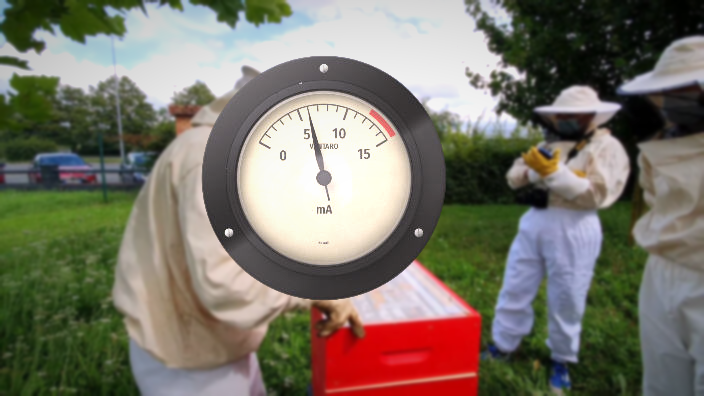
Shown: 6 (mA)
